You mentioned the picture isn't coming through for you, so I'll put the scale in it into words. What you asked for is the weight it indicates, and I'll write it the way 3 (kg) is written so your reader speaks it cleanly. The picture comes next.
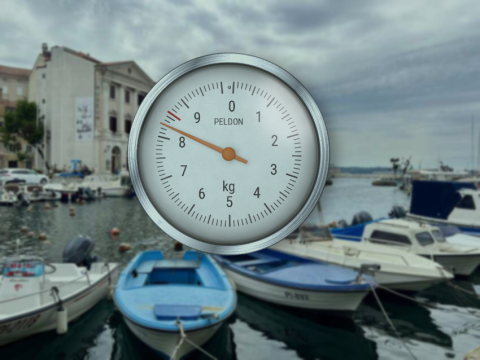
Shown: 8.3 (kg)
